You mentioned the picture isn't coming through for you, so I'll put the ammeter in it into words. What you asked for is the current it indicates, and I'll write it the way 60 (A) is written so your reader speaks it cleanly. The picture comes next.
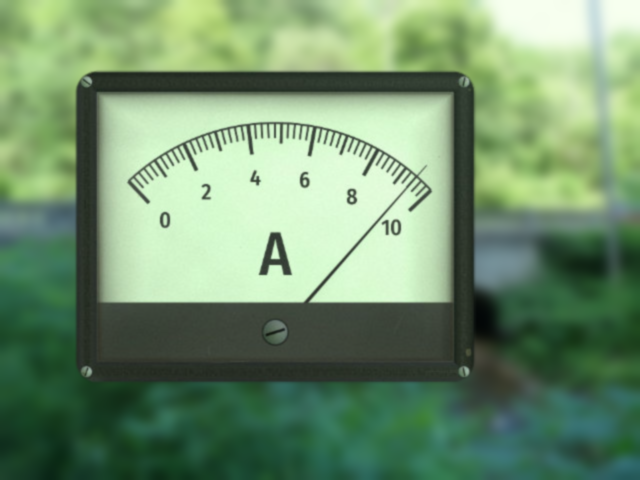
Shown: 9.4 (A)
